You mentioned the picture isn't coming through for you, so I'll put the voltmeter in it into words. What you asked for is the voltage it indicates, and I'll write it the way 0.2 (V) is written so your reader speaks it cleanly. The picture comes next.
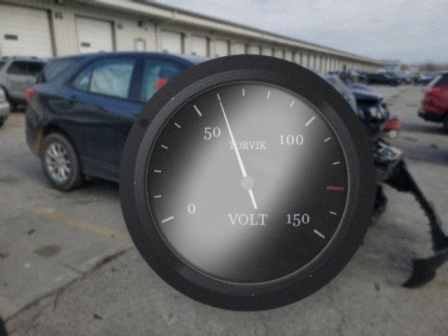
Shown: 60 (V)
